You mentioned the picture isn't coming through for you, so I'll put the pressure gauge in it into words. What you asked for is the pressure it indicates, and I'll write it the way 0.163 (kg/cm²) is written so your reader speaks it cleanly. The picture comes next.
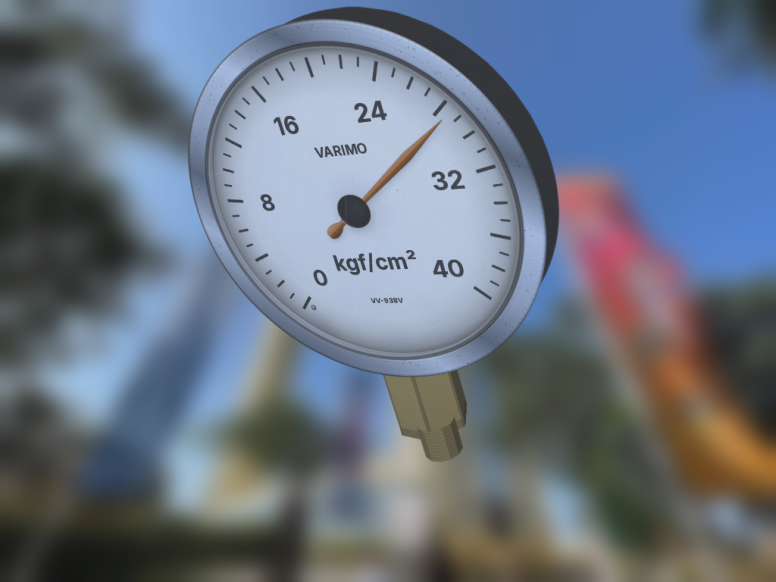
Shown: 28.5 (kg/cm²)
